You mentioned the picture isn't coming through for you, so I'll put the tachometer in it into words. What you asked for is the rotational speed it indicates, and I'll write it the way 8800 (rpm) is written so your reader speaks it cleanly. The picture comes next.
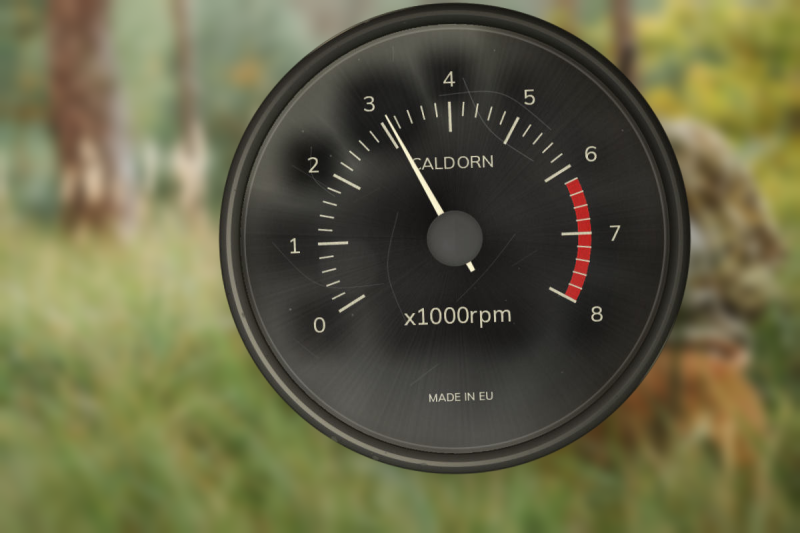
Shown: 3100 (rpm)
